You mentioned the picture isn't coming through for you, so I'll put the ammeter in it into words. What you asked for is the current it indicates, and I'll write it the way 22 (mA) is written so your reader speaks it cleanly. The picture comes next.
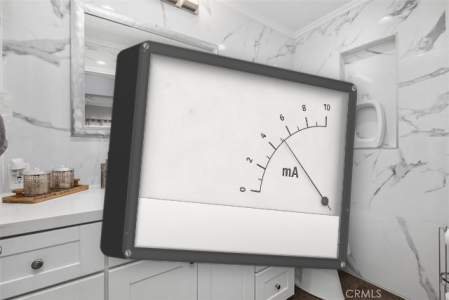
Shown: 5 (mA)
